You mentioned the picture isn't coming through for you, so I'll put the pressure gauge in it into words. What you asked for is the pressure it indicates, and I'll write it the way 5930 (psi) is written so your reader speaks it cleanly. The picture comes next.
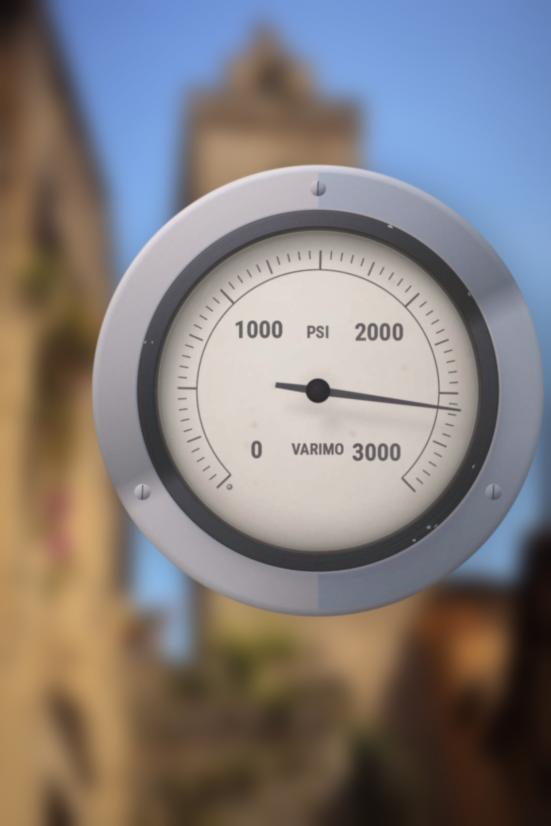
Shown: 2575 (psi)
